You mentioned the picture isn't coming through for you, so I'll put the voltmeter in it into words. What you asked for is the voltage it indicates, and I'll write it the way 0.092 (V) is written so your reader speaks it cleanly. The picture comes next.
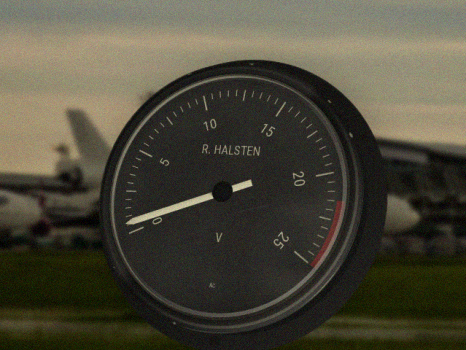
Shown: 0.5 (V)
